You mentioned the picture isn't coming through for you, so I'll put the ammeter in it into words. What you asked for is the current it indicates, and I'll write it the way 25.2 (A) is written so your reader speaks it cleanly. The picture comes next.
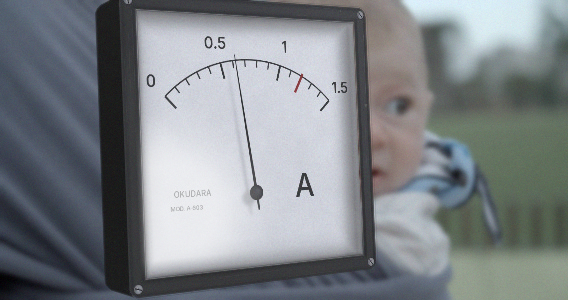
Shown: 0.6 (A)
